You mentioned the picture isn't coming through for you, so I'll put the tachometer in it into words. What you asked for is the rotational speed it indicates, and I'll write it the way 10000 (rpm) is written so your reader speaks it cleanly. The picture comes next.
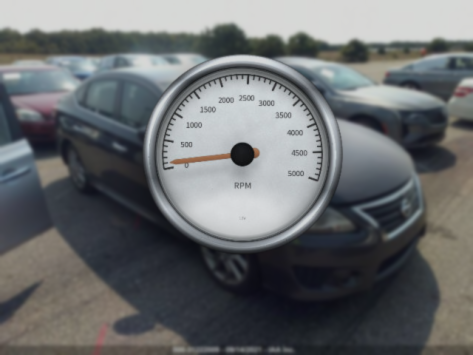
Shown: 100 (rpm)
